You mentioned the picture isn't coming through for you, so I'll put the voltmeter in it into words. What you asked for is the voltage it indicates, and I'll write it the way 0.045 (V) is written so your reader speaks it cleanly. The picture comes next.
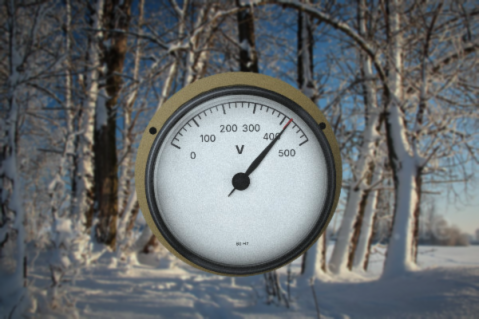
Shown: 420 (V)
